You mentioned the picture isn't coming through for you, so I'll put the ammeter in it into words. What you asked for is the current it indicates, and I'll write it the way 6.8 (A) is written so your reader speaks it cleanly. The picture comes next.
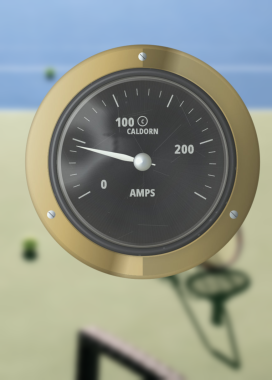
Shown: 45 (A)
